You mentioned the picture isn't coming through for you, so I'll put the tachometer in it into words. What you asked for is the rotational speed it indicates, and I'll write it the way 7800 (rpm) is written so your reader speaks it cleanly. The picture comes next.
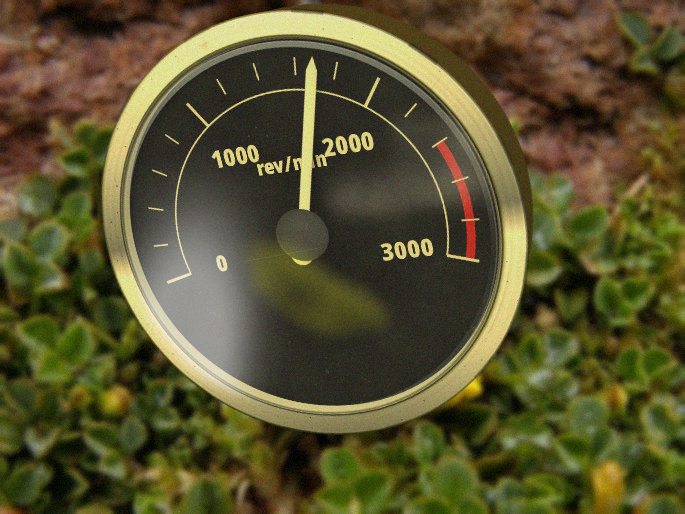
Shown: 1700 (rpm)
